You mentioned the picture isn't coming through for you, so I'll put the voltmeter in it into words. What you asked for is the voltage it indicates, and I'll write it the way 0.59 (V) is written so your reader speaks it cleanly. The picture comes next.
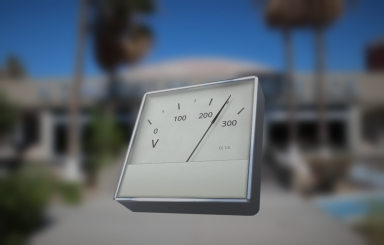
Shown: 250 (V)
